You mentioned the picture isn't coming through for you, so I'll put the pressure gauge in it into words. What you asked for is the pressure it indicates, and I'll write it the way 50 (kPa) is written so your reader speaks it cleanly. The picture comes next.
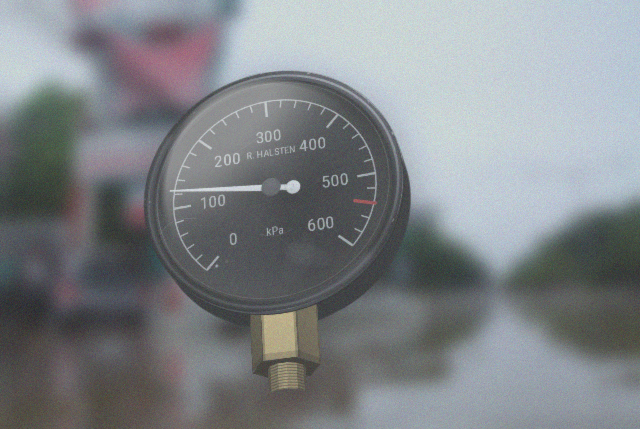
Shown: 120 (kPa)
